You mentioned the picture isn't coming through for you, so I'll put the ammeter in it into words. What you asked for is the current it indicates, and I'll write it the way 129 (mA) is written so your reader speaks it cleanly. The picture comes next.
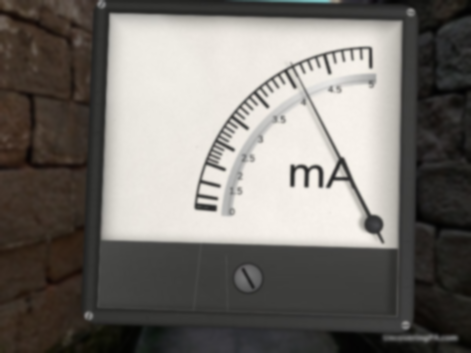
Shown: 4.1 (mA)
